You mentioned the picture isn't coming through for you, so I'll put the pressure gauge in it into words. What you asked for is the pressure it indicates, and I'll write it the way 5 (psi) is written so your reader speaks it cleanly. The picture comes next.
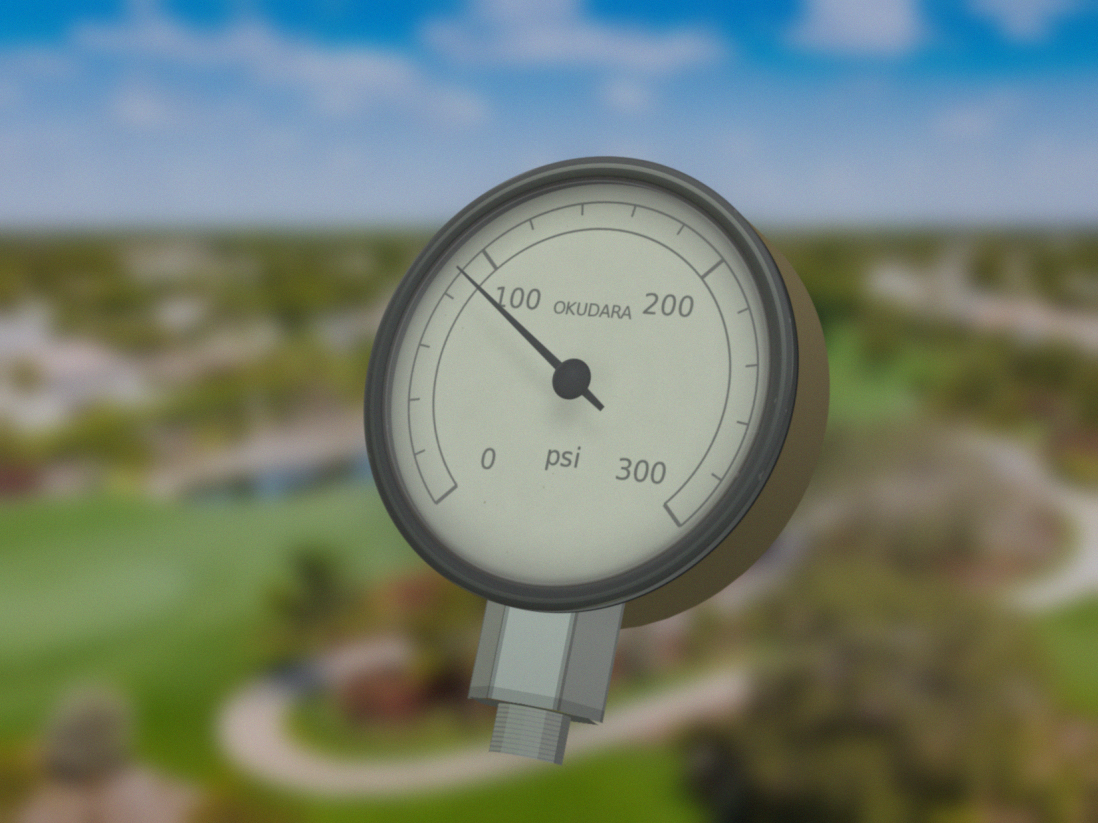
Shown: 90 (psi)
